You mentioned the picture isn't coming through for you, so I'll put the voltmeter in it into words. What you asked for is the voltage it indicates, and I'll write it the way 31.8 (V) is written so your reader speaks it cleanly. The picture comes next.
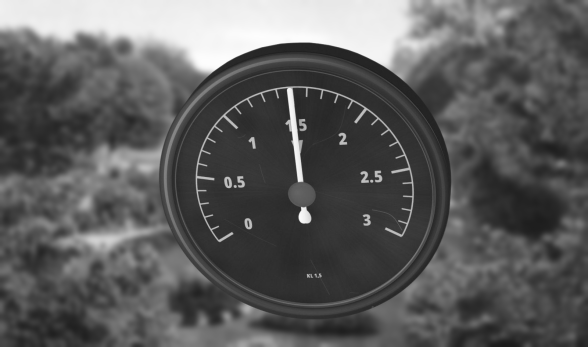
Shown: 1.5 (V)
